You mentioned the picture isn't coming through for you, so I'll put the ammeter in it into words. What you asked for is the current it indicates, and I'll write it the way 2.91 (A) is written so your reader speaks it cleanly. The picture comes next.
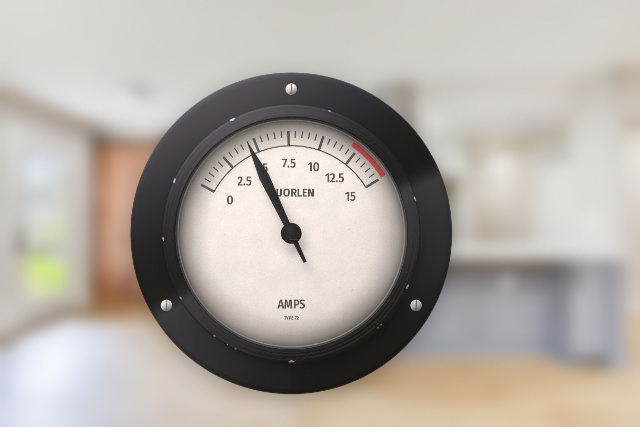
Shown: 4.5 (A)
